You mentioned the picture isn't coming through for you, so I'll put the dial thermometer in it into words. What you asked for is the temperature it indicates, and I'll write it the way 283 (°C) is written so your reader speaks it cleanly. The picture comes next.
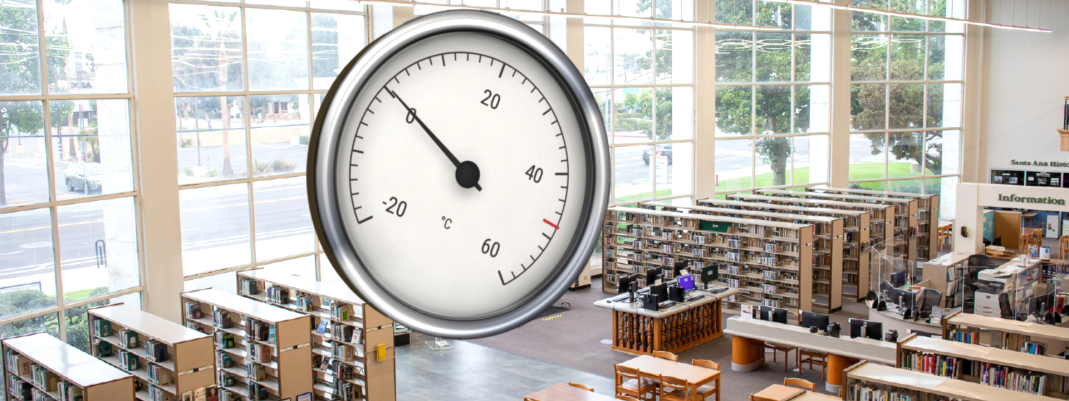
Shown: 0 (°C)
